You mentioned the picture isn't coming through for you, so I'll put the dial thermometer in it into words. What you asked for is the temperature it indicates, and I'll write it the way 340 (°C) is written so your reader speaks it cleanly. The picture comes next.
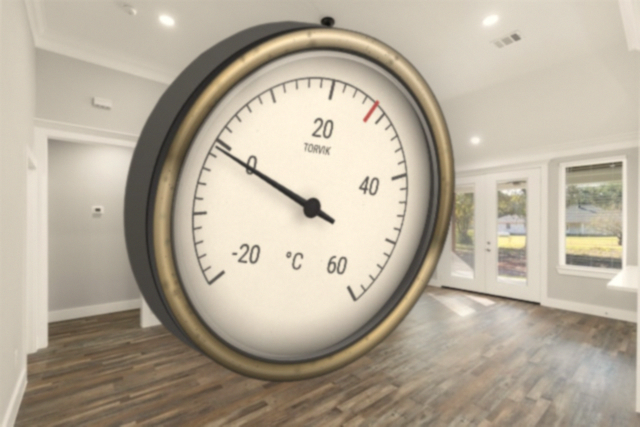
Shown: -1 (°C)
